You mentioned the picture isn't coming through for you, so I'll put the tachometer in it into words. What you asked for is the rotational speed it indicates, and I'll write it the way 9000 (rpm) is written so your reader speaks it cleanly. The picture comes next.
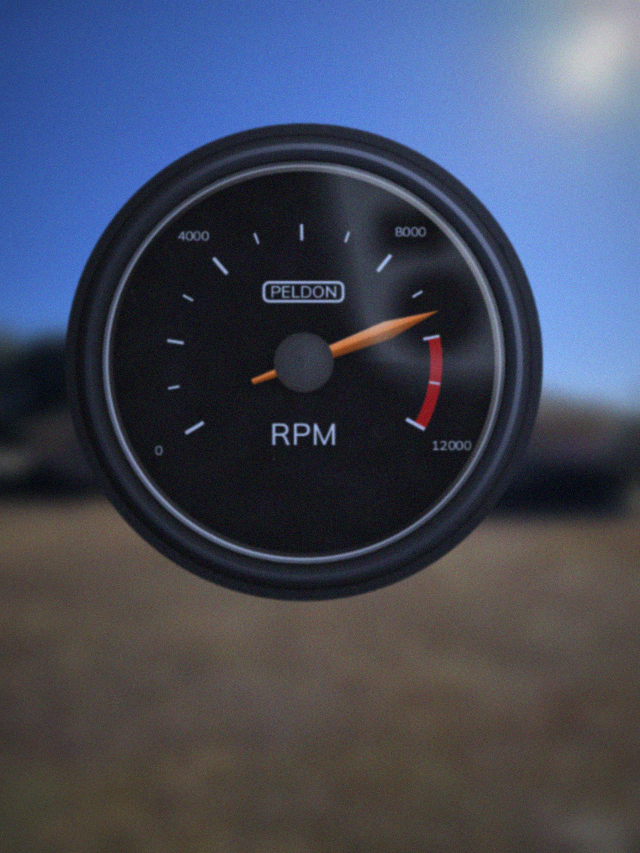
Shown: 9500 (rpm)
